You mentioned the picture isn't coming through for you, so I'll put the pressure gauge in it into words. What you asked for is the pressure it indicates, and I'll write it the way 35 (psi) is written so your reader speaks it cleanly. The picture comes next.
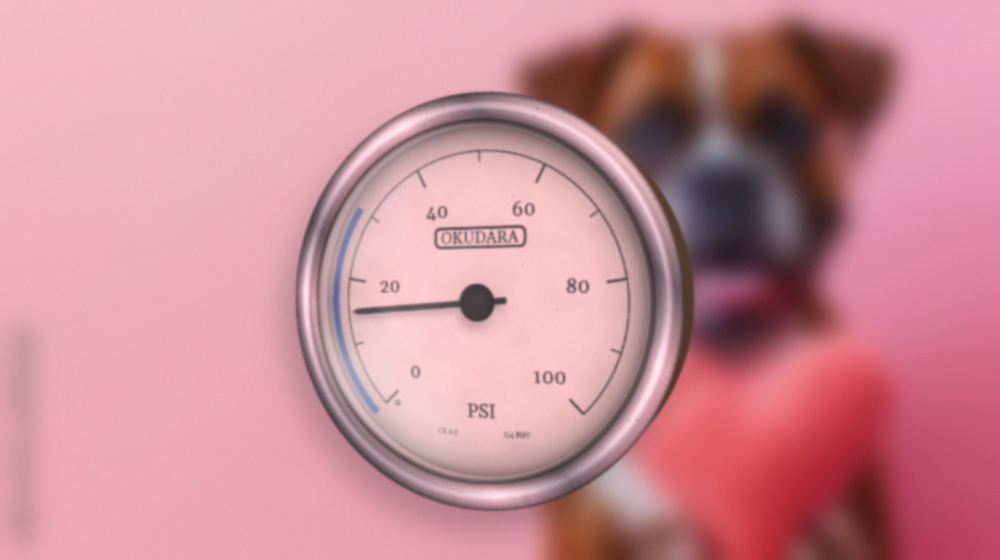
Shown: 15 (psi)
